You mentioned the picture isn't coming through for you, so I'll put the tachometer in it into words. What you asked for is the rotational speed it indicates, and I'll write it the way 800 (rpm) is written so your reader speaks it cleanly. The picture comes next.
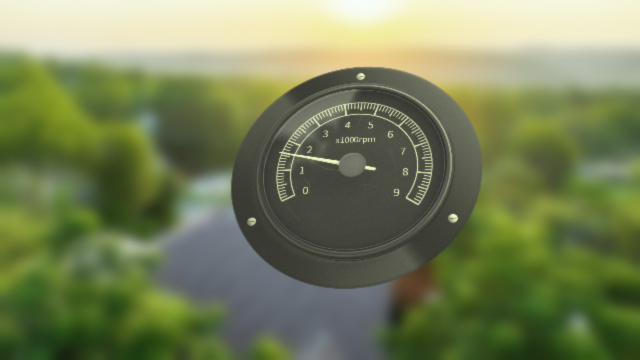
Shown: 1500 (rpm)
